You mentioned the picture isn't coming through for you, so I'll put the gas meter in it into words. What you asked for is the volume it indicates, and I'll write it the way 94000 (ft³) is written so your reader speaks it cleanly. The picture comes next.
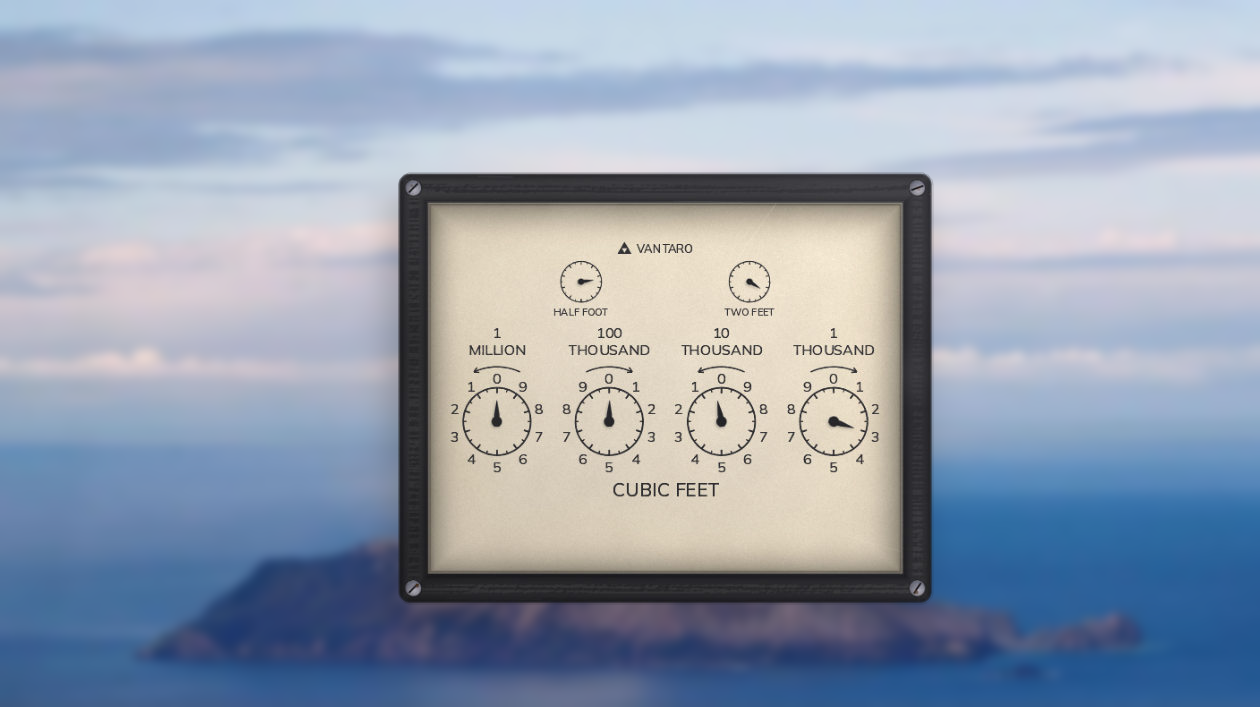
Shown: 300 (ft³)
